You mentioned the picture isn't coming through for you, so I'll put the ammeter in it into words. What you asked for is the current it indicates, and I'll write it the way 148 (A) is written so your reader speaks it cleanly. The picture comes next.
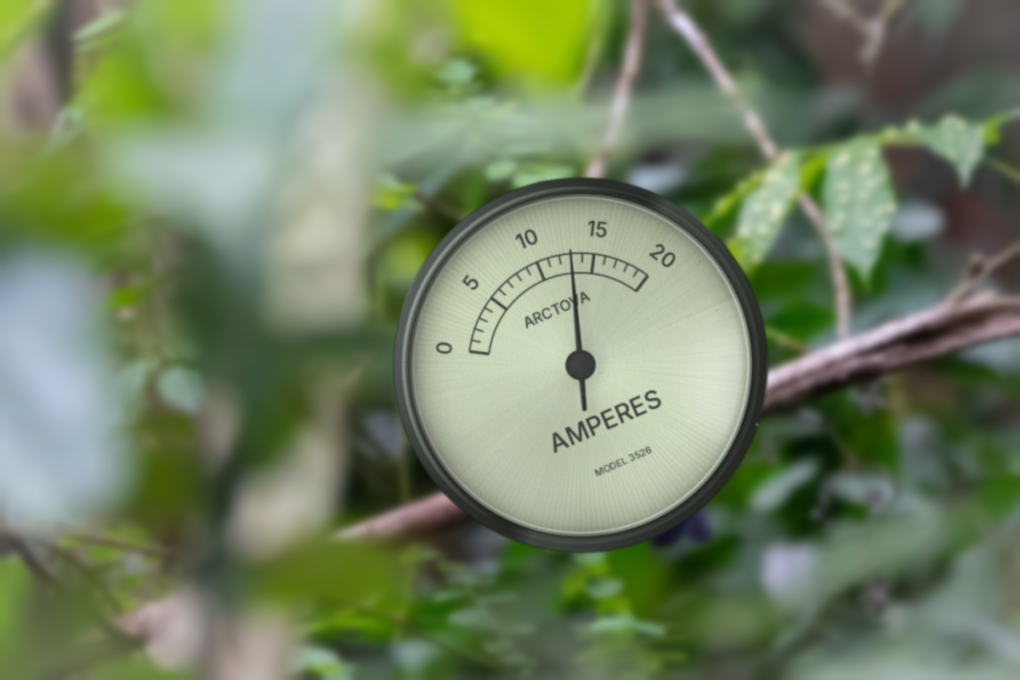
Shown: 13 (A)
